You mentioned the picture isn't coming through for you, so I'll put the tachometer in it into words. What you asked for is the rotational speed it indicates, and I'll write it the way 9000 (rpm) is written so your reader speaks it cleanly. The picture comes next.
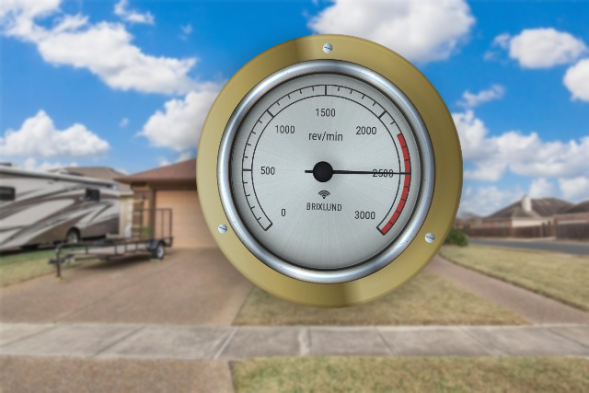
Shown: 2500 (rpm)
